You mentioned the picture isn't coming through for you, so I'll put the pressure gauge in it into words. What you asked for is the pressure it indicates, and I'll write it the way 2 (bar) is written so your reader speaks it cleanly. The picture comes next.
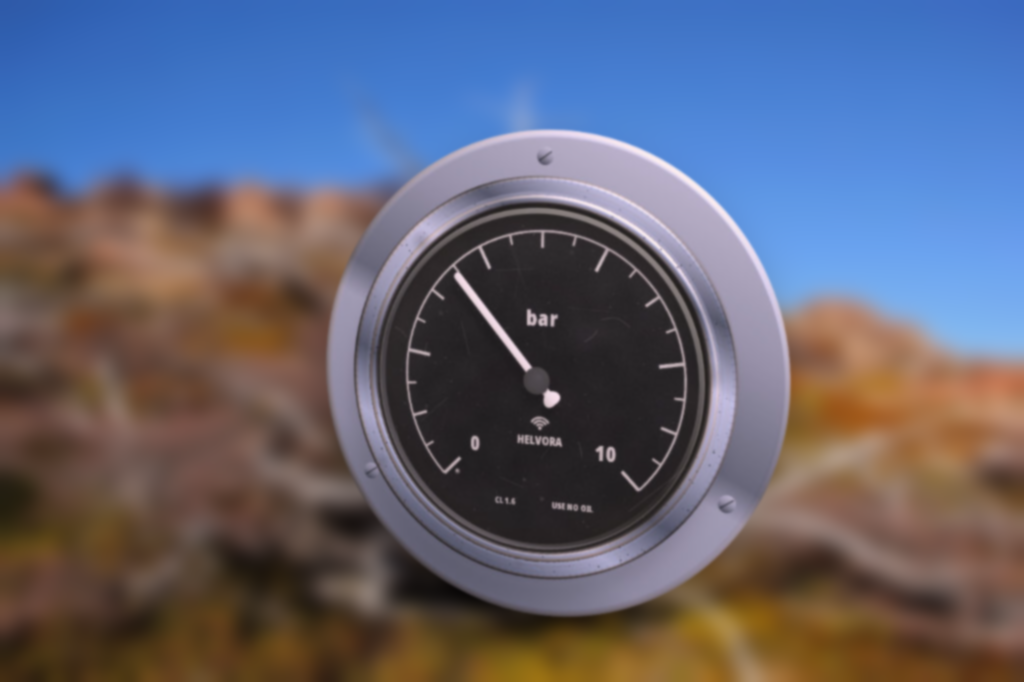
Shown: 3.5 (bar)
